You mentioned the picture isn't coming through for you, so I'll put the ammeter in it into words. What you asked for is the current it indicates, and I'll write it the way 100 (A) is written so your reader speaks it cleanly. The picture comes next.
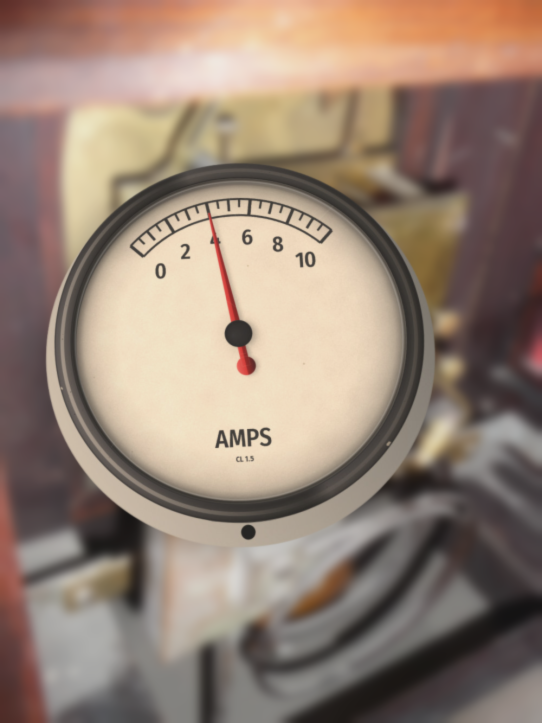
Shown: 4 (A)
